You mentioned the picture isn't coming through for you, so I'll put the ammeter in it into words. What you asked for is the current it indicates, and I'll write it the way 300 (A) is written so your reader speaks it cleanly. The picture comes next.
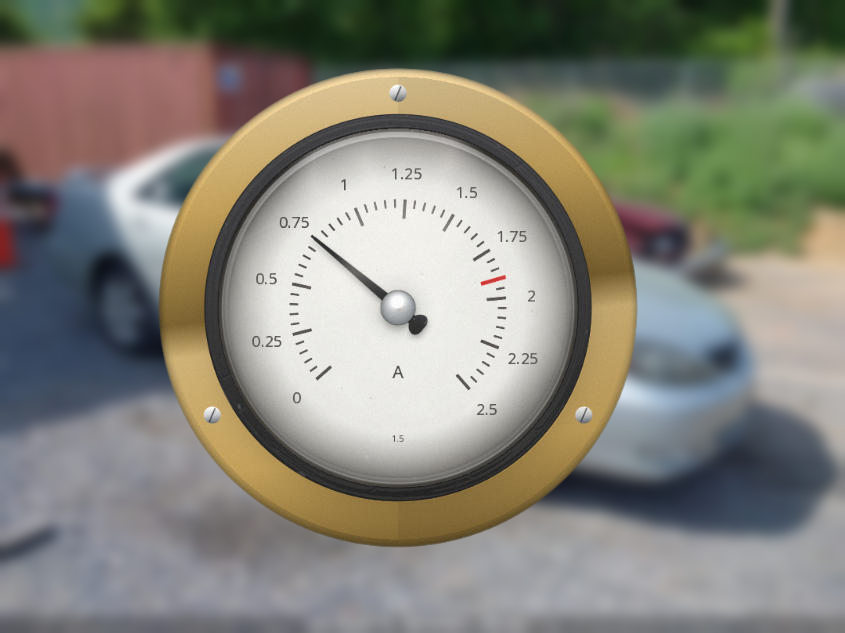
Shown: 0.75 (A)
